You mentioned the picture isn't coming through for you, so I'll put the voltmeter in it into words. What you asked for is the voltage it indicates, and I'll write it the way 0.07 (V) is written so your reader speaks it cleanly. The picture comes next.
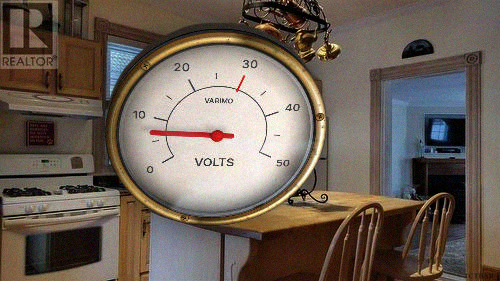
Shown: 7.5 (V)
